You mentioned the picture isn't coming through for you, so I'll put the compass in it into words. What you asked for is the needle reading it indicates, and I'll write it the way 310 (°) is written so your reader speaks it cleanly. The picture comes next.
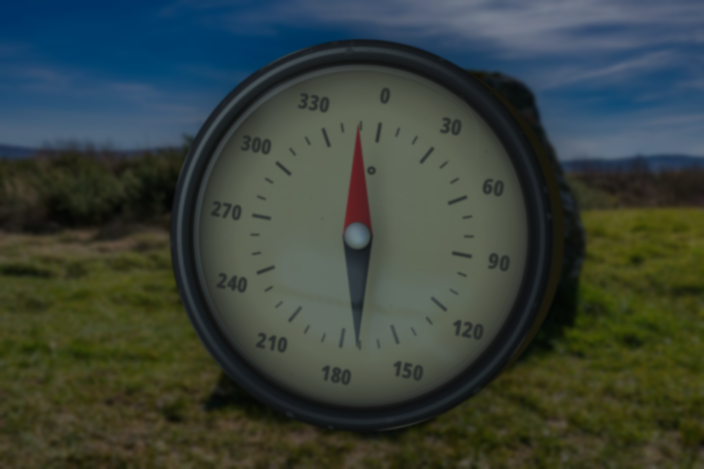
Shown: 350 (°)
